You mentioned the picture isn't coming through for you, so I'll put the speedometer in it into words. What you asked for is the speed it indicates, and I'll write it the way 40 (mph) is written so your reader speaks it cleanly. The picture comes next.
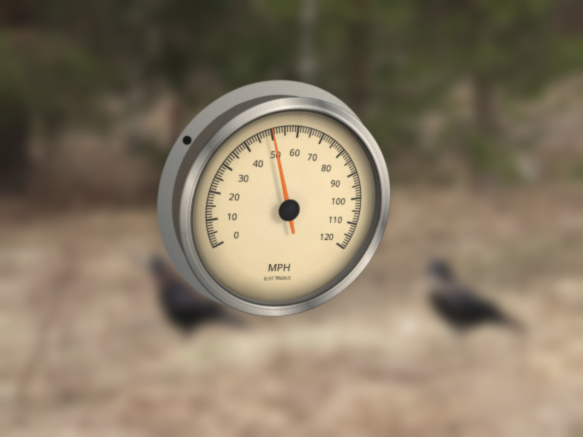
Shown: 50 (mph)
